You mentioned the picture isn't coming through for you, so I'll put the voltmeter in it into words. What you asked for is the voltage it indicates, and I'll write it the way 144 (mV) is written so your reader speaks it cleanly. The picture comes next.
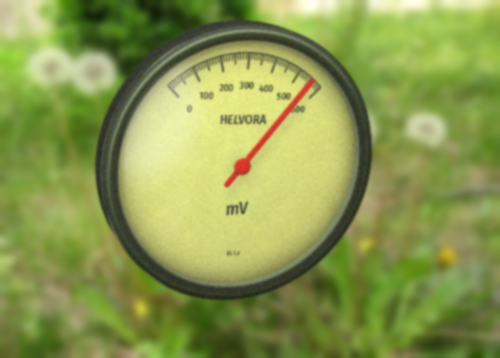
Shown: 550 (mV)
